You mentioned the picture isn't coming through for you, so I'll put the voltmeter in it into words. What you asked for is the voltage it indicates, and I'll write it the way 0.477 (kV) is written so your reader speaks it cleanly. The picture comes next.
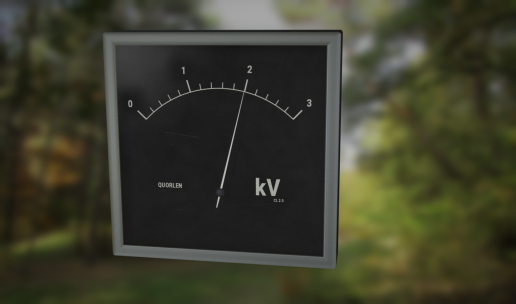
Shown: 2 (kV)
